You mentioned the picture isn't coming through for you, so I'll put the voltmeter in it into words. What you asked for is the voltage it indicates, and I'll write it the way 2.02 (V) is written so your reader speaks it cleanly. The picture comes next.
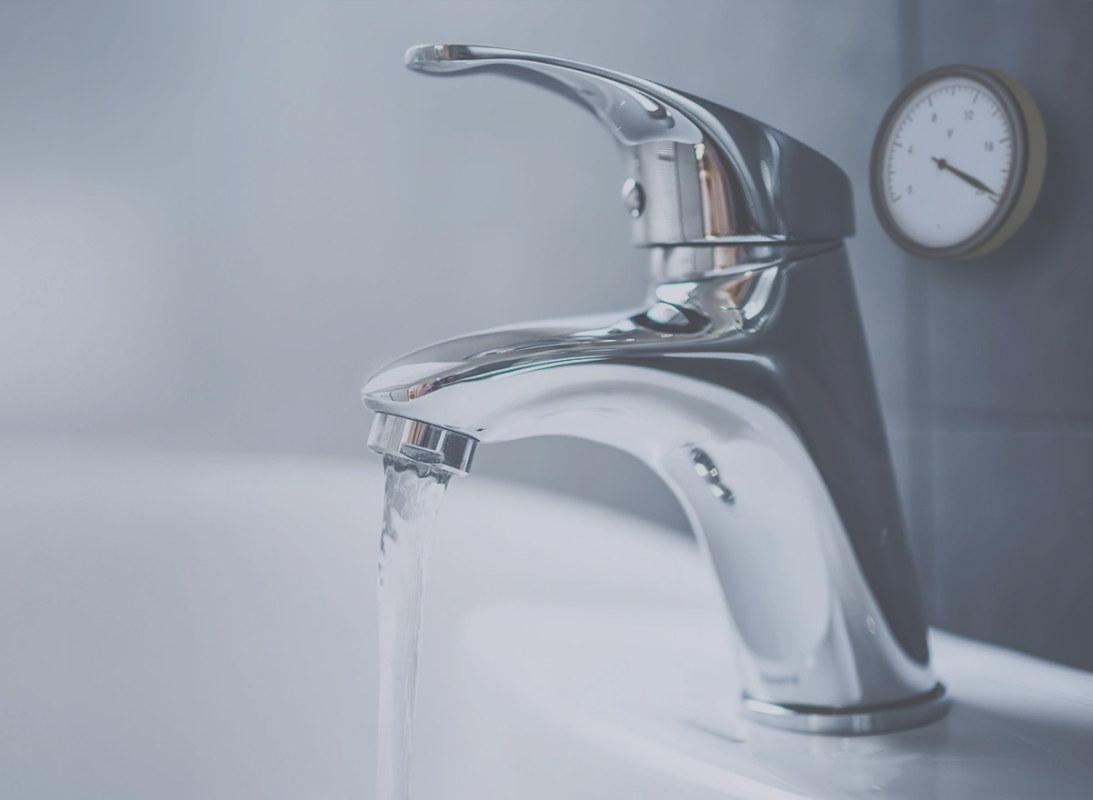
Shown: 19.5 (V)
